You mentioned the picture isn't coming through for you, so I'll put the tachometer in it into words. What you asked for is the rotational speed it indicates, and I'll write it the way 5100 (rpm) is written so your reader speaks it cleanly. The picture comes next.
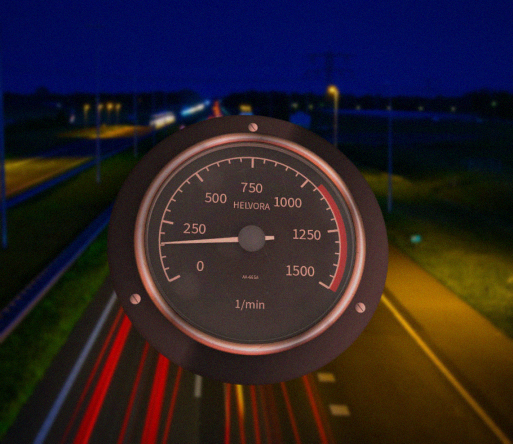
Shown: 150 (rpm)
